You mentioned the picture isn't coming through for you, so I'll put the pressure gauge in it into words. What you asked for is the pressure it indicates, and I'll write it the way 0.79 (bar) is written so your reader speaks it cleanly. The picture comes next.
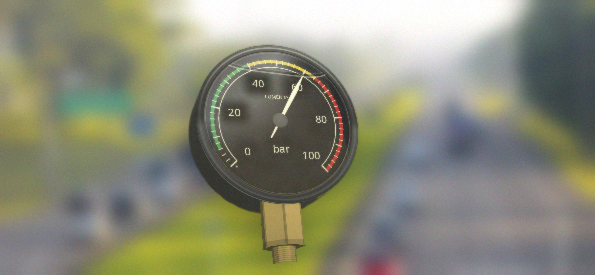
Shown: 60 (bar)
